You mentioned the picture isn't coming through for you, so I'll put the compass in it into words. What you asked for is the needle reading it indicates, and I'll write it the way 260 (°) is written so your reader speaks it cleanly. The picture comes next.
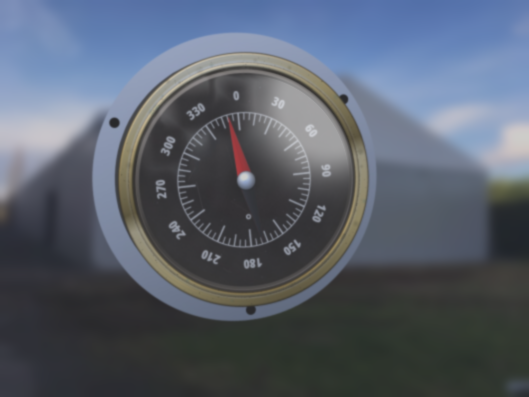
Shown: 350 (°)
